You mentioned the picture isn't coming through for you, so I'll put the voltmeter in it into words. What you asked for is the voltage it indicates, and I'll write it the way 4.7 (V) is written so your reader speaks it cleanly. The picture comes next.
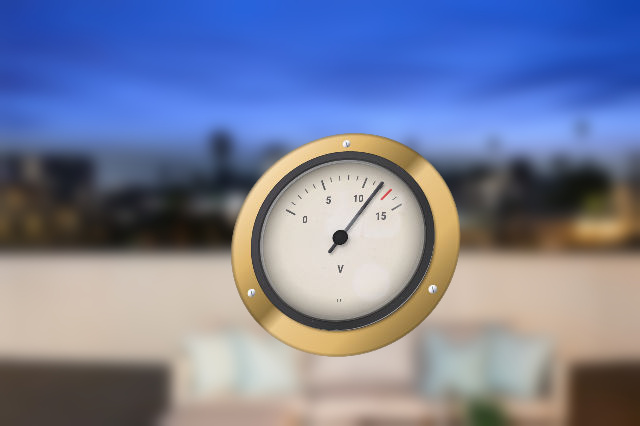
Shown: 12 (V)
